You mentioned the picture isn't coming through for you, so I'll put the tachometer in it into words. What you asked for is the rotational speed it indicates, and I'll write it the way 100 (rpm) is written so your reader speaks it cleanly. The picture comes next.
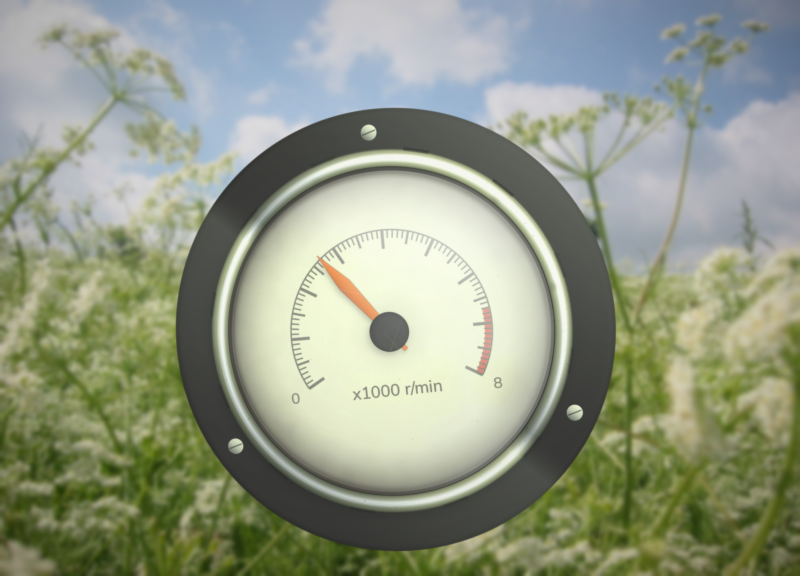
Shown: 2700 (rpm)
